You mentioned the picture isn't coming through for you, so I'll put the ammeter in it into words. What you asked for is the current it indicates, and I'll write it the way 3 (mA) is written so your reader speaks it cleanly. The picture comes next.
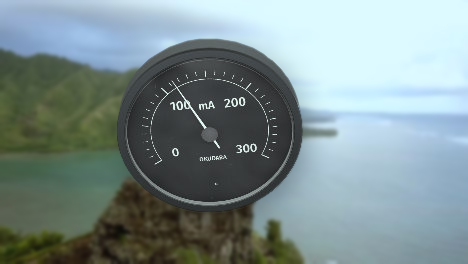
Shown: 115 (mA)
